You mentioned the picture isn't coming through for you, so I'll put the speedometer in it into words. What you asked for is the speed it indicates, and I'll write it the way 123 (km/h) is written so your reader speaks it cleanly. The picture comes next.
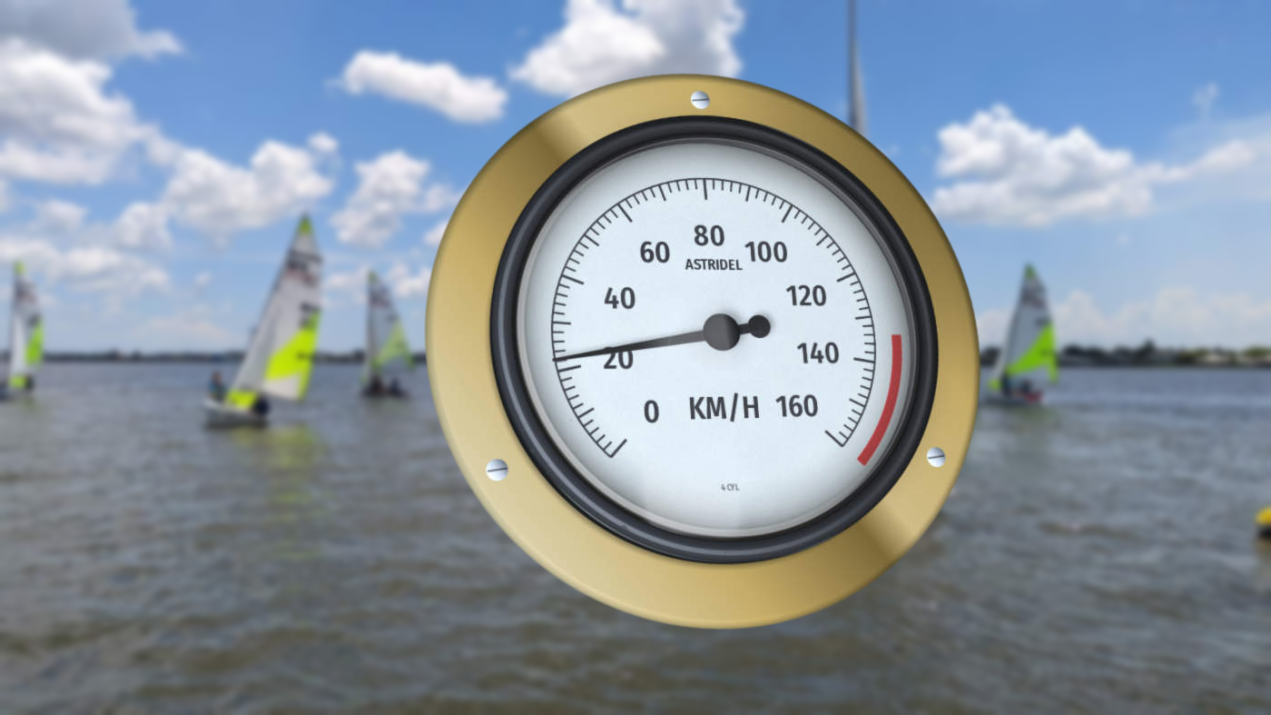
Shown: 22 (km/h)
